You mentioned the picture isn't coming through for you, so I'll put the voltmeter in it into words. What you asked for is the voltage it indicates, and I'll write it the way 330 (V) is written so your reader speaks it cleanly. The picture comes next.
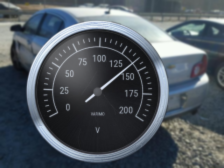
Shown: 140 (V)
